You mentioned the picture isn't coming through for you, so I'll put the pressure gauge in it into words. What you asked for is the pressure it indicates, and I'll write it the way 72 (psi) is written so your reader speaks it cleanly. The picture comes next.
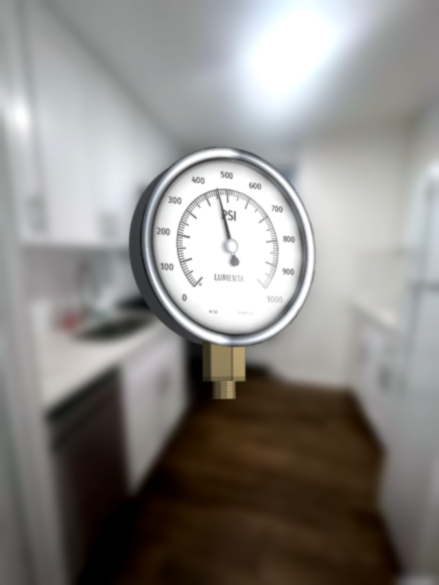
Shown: 450 (psi)
